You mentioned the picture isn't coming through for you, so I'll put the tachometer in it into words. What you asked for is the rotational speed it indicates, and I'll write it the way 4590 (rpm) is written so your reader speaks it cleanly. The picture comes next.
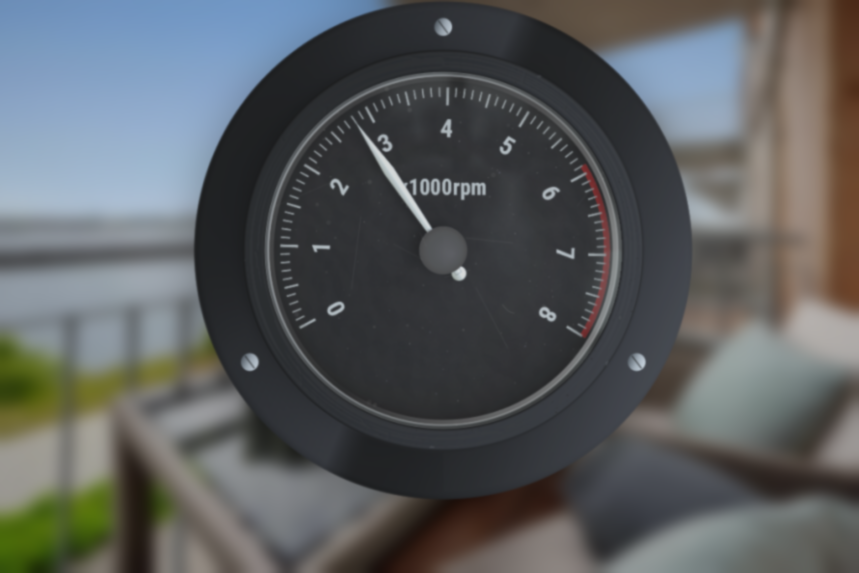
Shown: 2800 (rpm)
